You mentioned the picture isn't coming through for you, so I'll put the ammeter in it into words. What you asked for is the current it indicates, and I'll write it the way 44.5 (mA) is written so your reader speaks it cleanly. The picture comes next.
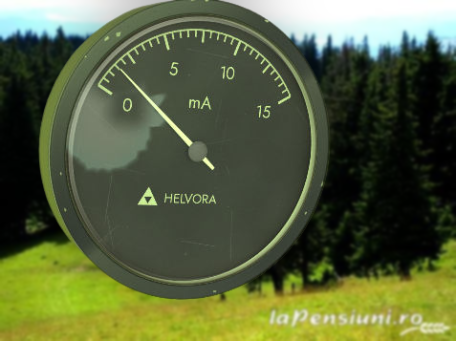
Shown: 1.5 (mA)
